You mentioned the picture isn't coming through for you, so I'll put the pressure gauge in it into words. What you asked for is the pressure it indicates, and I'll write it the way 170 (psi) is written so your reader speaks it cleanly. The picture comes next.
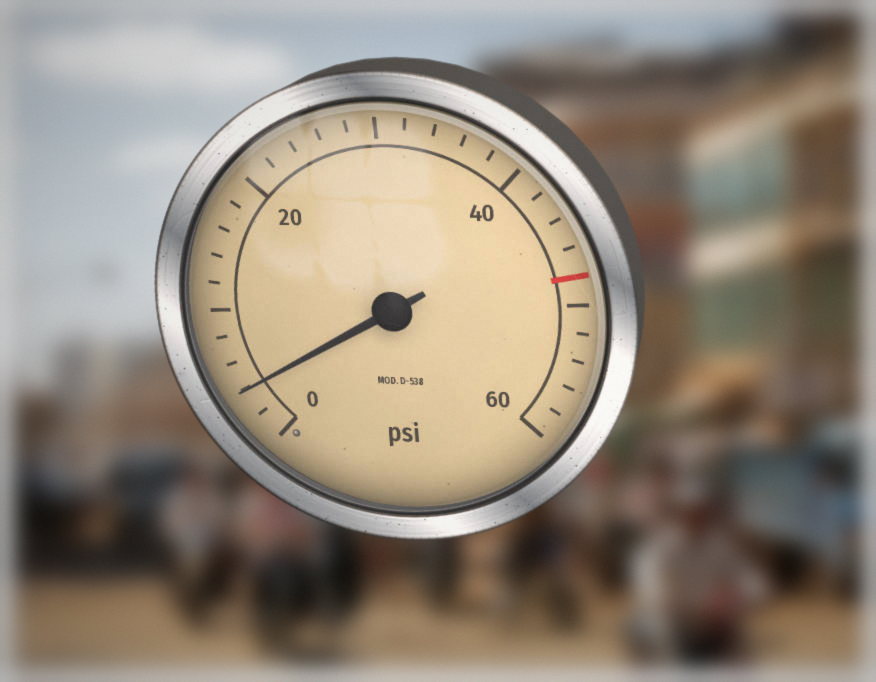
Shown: 4 (psi)
